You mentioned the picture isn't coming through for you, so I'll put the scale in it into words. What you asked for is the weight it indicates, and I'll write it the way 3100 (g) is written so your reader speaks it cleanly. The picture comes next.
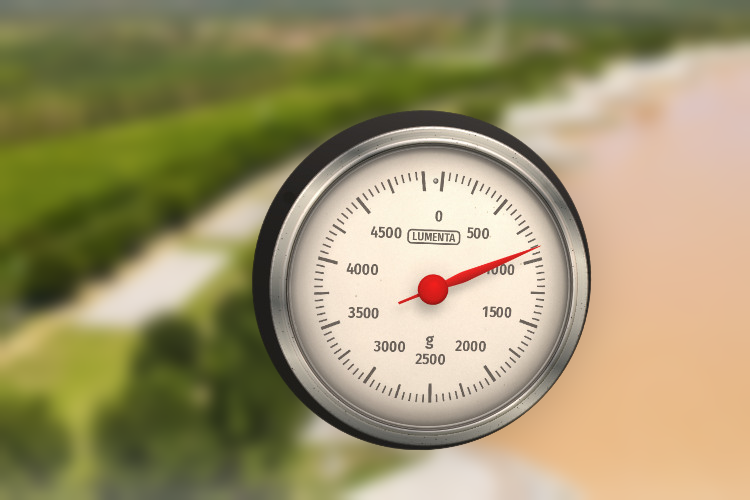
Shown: 900 (g)
